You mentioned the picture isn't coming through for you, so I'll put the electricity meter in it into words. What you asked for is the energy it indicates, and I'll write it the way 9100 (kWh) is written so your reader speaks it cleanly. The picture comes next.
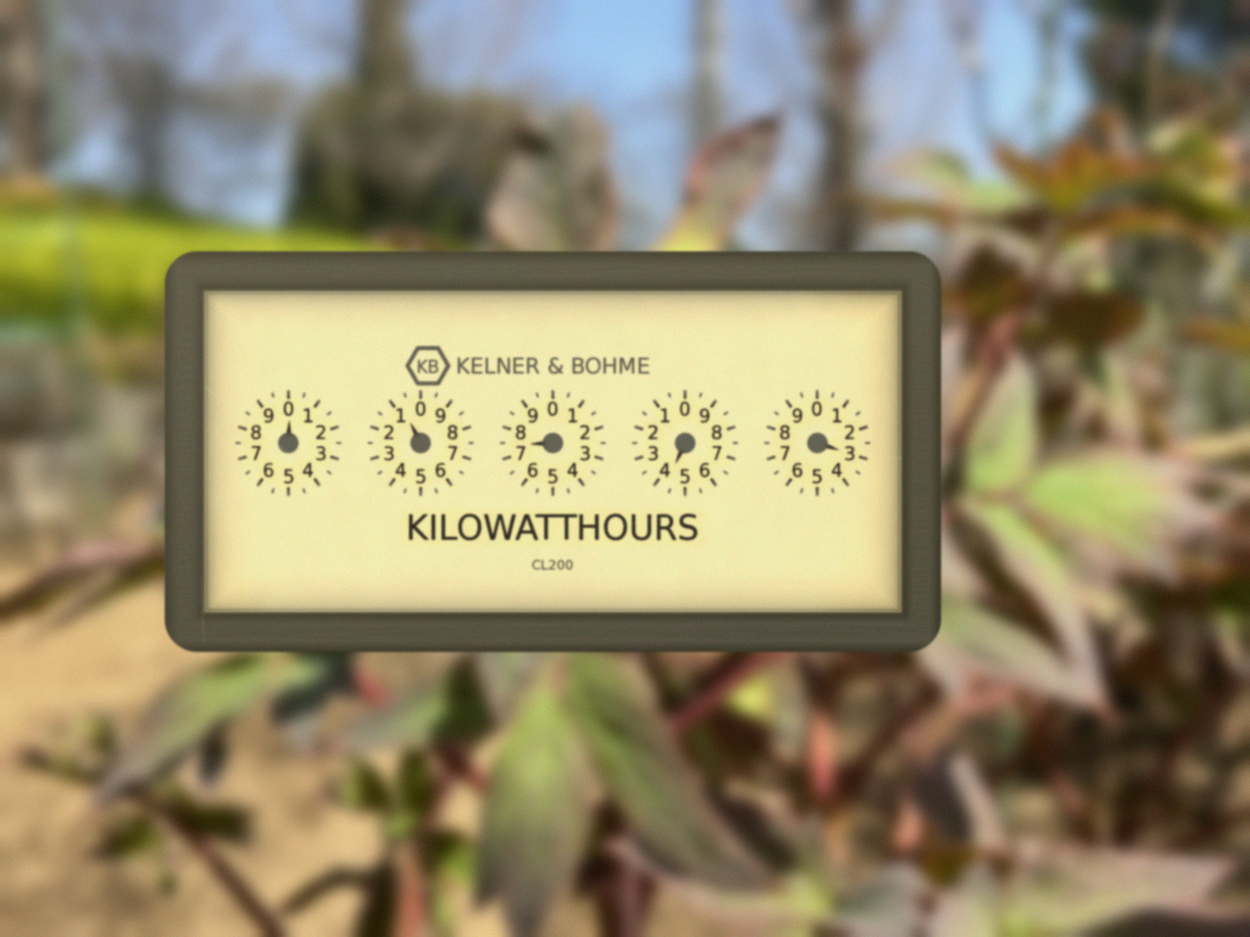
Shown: 743 (kWh)
